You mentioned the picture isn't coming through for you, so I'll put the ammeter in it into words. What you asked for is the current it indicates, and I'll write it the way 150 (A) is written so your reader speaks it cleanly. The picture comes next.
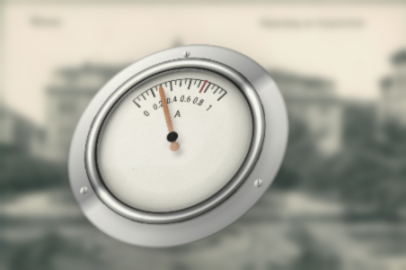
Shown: 0.3 (A)
